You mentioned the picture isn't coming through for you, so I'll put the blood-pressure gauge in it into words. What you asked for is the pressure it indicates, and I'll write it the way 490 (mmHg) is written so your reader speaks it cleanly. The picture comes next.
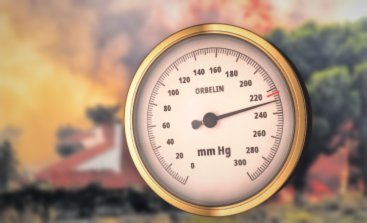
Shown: 230 (mmHg)
